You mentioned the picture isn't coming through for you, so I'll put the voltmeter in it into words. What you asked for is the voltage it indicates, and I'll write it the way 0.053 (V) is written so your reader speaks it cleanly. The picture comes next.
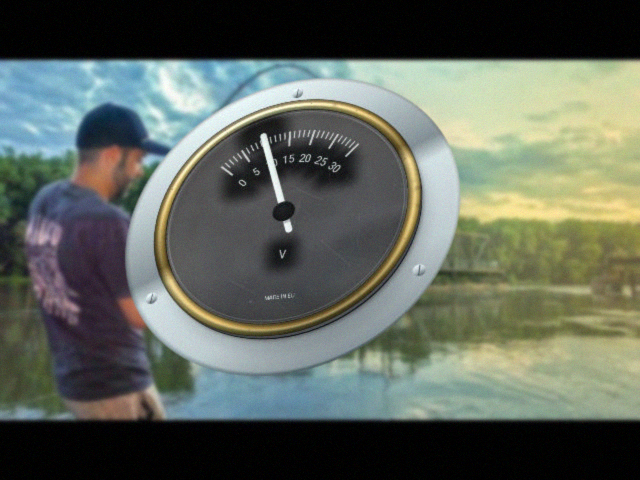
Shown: 10 (V)
